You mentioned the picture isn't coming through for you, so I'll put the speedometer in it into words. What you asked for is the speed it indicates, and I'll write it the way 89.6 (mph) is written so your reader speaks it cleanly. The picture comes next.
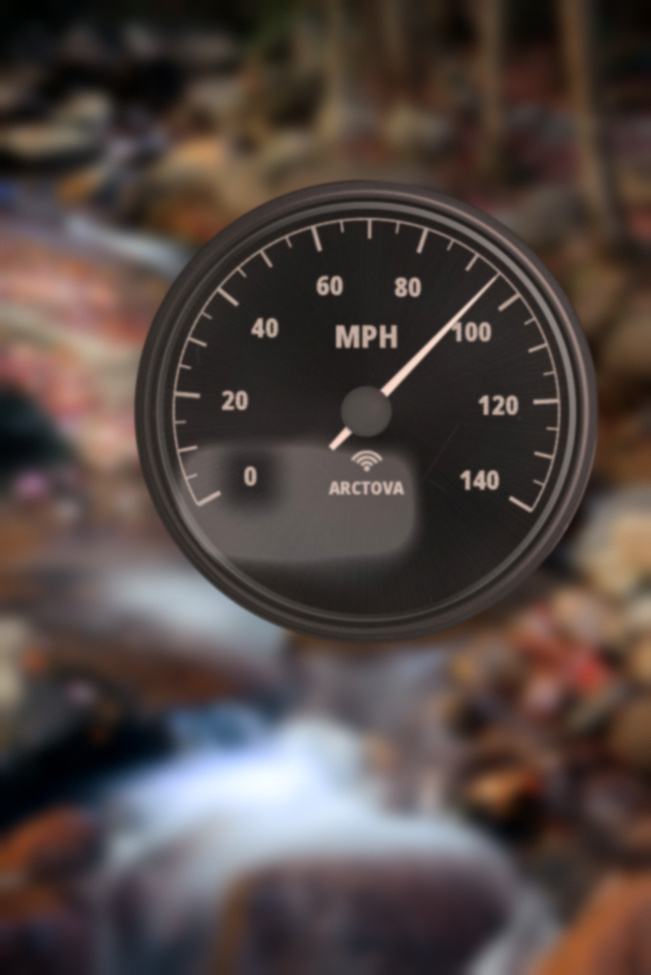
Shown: 95 (mph)
